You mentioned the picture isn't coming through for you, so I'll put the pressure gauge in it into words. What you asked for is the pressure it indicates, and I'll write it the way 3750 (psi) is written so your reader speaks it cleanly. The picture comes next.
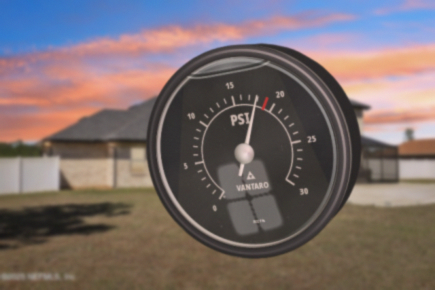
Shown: 18 (psi)
